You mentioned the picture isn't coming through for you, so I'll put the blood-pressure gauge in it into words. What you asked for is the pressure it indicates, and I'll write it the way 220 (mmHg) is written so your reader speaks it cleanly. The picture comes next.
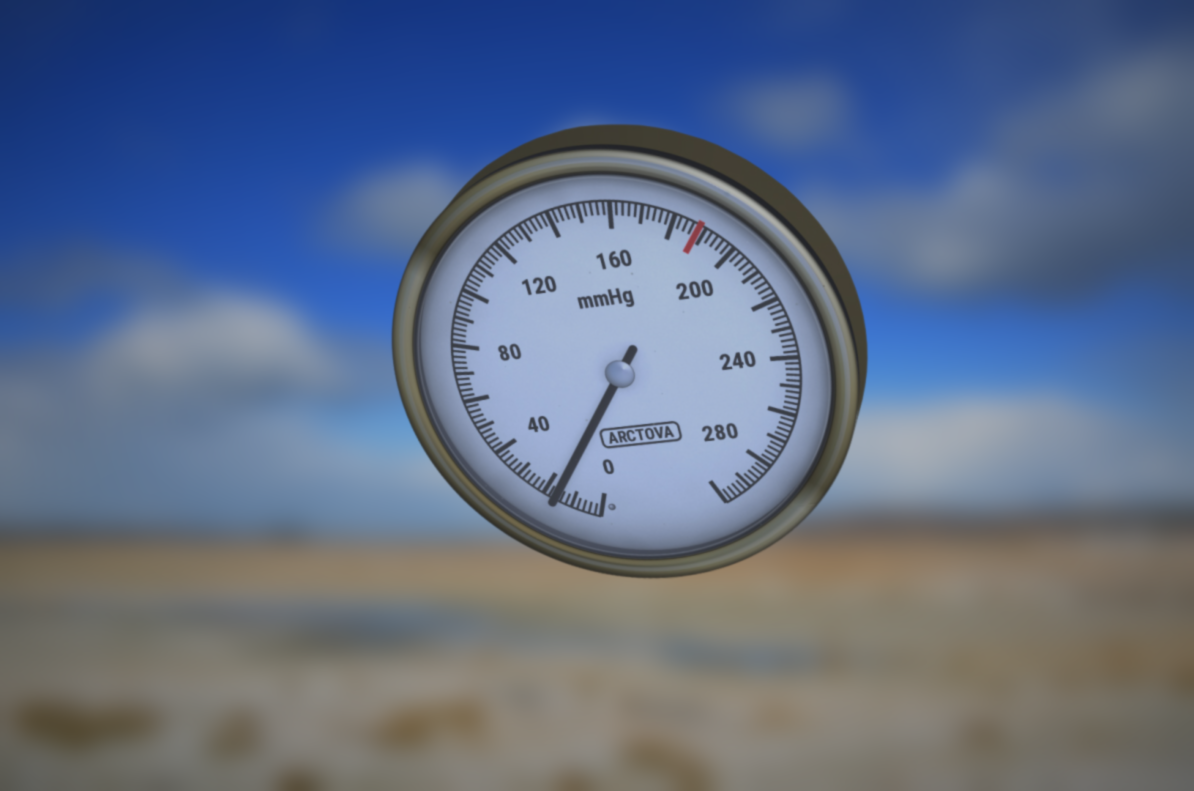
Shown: 16 (mmHg)
